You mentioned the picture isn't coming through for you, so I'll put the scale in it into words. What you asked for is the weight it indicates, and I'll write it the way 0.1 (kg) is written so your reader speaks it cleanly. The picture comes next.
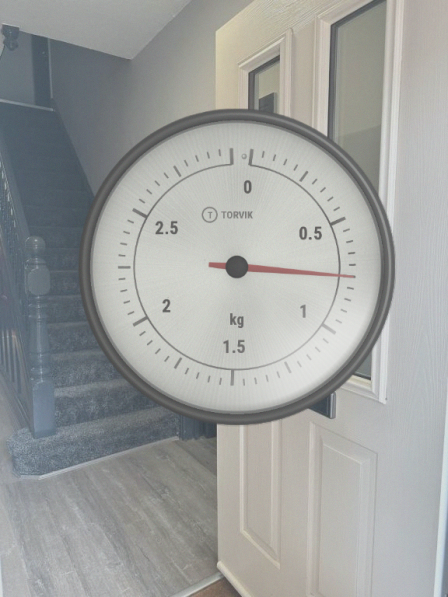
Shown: 0.75 (kg)
